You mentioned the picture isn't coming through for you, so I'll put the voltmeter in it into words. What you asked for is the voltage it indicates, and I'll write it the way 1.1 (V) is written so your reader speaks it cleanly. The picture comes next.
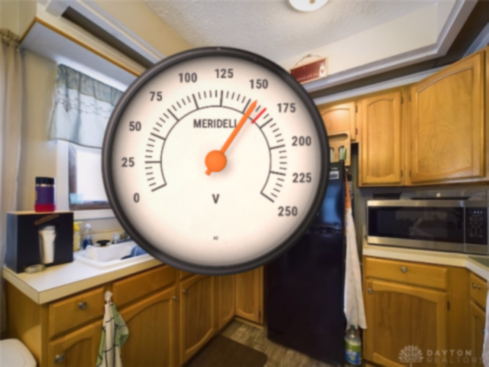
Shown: 155 (V)
